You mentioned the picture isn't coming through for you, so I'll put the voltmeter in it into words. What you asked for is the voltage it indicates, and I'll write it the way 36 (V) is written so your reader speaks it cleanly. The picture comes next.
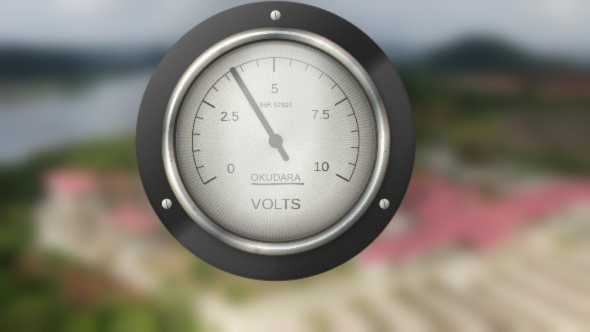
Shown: 3.75 (V)
